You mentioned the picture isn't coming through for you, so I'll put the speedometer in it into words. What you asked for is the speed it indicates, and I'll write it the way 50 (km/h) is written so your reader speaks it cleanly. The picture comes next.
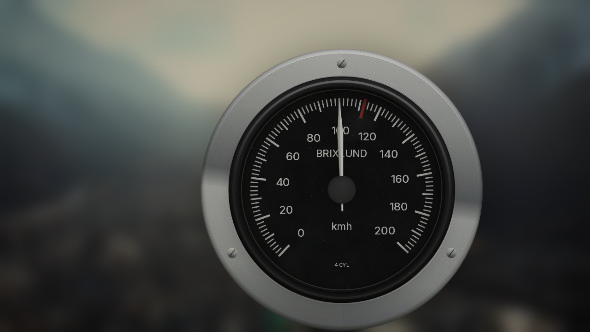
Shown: 100 (km/h)
